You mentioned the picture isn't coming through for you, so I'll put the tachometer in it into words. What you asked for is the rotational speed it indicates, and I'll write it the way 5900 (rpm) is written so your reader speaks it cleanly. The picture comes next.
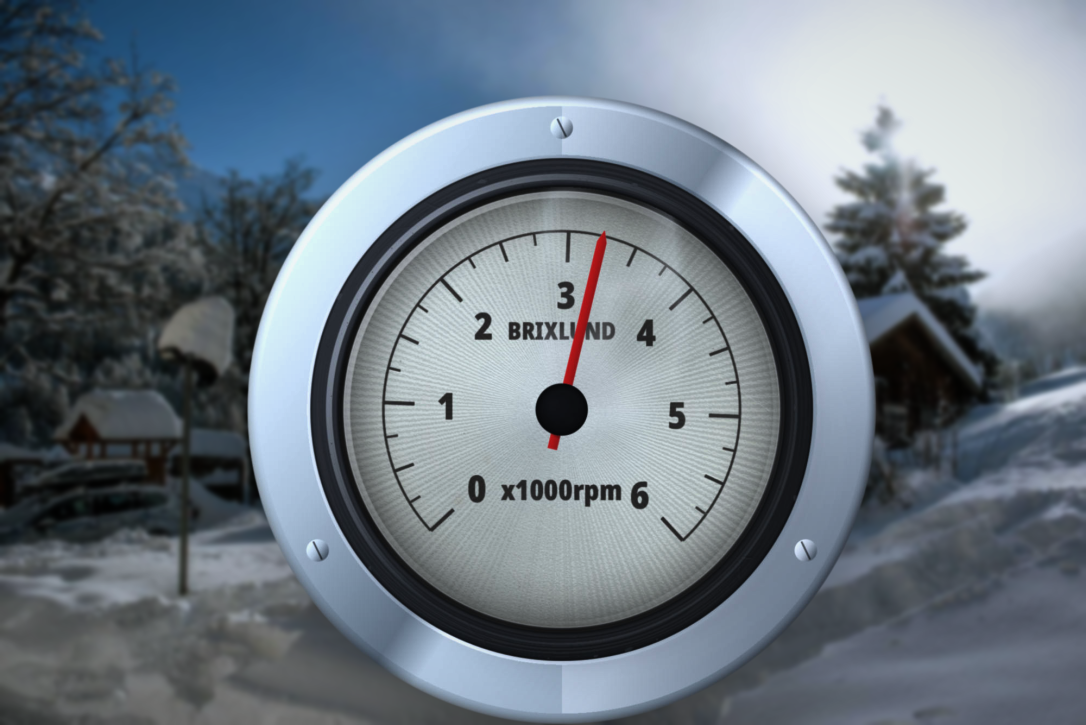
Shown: 3250 (rpm)
